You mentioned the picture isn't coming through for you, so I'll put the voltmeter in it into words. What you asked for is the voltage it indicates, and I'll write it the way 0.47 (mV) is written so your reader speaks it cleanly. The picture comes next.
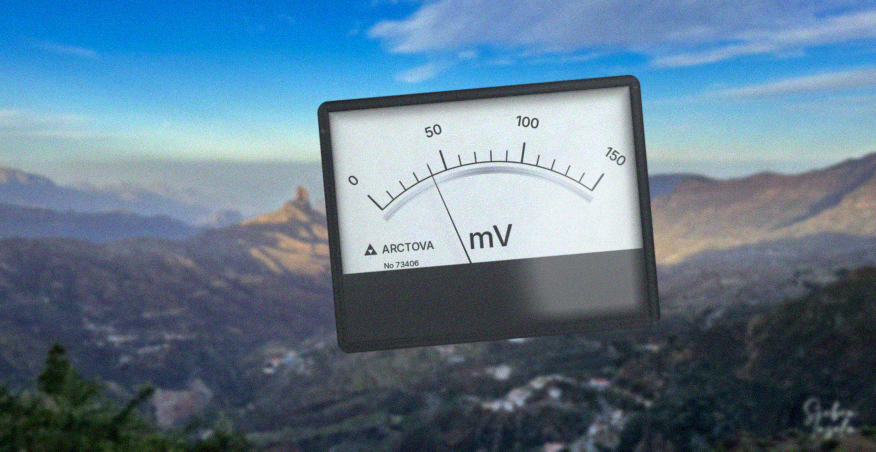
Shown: 40 (mV)
